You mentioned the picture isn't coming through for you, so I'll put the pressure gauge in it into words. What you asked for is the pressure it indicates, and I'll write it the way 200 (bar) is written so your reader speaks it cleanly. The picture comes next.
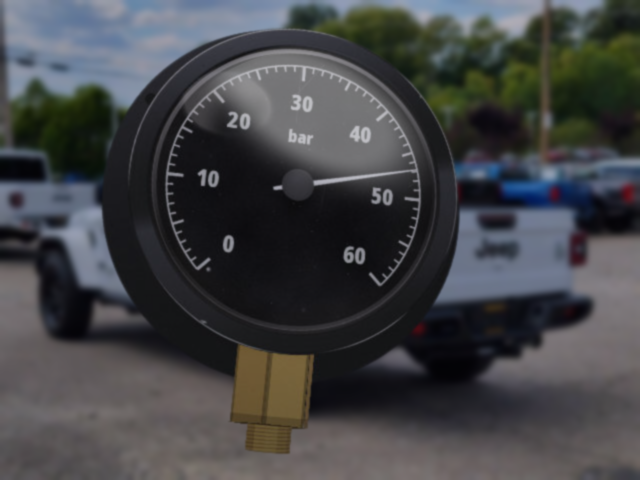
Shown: 47 (bar)
